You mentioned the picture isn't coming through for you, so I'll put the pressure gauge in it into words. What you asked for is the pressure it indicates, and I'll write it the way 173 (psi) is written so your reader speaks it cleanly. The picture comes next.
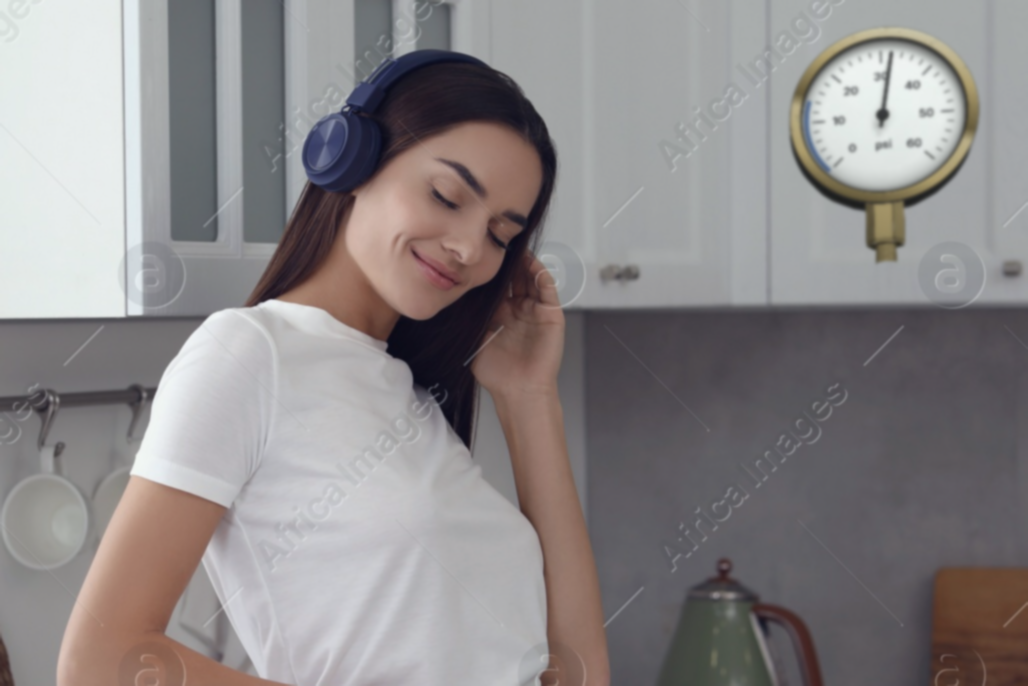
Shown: 32 (psi)
